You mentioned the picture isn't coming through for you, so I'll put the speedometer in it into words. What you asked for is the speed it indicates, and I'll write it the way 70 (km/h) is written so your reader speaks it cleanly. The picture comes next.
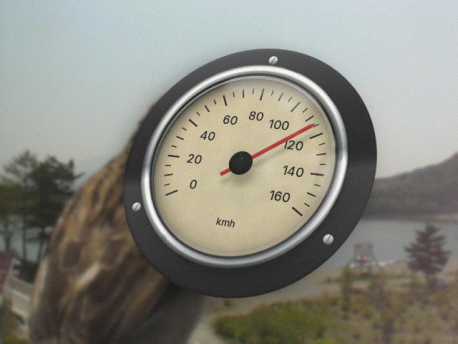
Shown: 115 (km/h)
